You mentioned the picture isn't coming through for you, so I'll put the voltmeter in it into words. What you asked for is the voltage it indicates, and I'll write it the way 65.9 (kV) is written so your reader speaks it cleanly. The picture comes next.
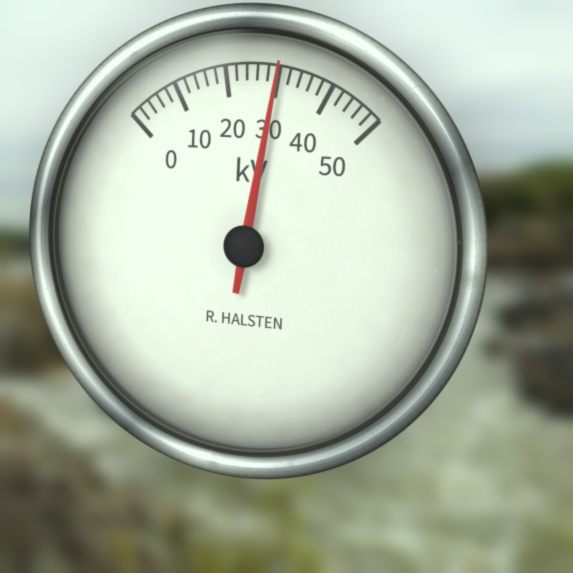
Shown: 30 (kV)
